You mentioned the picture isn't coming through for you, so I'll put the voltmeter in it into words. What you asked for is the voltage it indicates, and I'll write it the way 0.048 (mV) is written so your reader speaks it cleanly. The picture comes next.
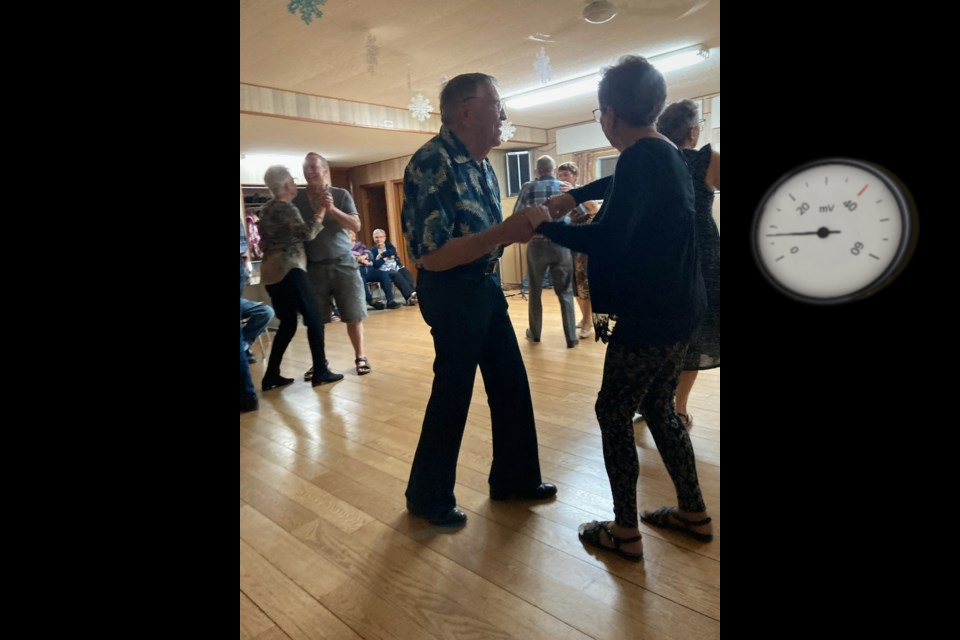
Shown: 7.5 (mV)
